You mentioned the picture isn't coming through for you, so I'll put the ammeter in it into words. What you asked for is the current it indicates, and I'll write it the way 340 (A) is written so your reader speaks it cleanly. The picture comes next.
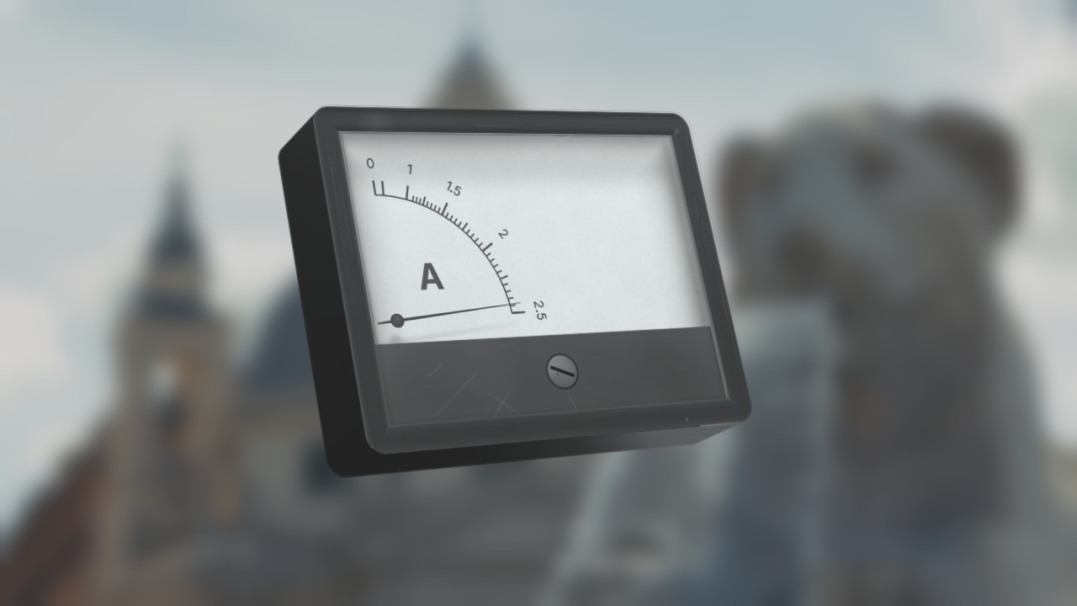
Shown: 2.45 (A)
